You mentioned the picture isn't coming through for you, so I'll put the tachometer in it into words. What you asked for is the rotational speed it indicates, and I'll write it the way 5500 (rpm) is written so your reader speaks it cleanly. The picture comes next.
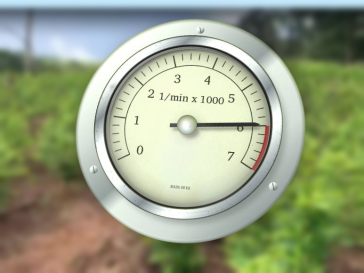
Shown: 6000 (rpm)
